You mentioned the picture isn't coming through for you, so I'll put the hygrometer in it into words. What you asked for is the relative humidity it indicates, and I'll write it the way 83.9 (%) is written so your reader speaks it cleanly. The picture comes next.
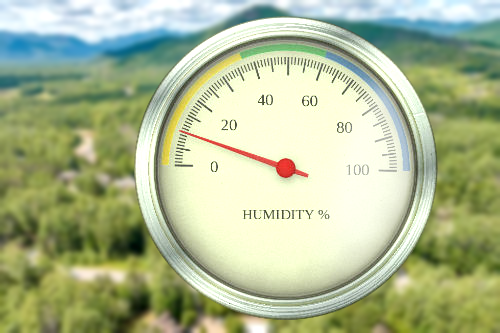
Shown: 10 (%)
